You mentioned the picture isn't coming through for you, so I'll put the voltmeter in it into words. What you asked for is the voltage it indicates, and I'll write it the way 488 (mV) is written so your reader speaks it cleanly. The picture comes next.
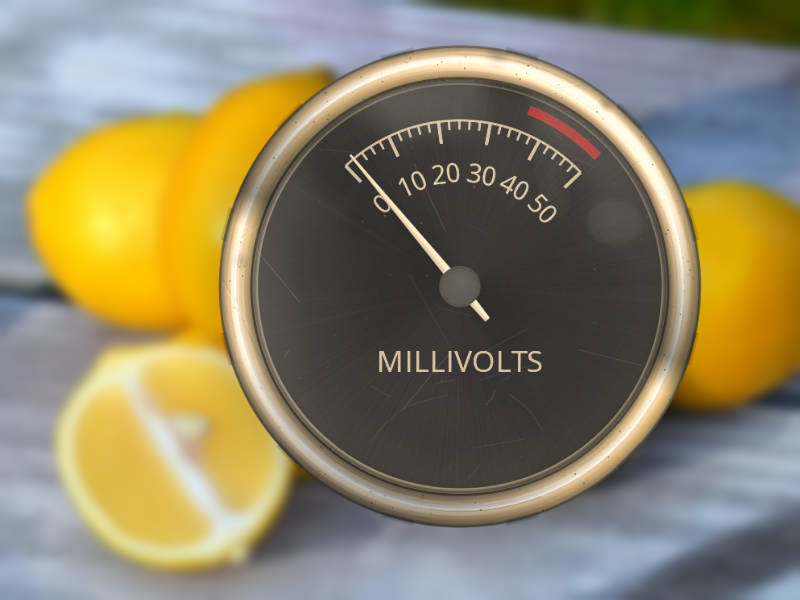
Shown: 2 (mV)
